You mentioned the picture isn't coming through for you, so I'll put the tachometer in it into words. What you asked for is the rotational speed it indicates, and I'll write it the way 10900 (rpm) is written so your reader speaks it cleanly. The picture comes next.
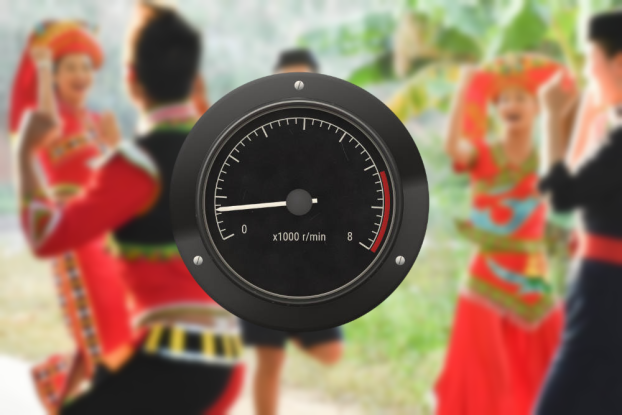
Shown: 700 (rpm)
